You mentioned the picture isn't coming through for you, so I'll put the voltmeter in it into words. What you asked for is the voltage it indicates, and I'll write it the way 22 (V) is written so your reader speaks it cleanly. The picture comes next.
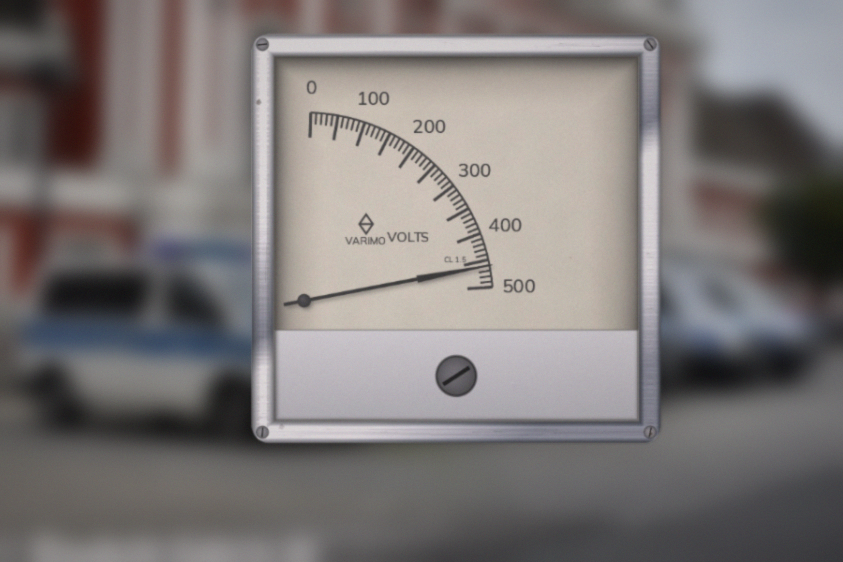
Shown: 460 (V)
